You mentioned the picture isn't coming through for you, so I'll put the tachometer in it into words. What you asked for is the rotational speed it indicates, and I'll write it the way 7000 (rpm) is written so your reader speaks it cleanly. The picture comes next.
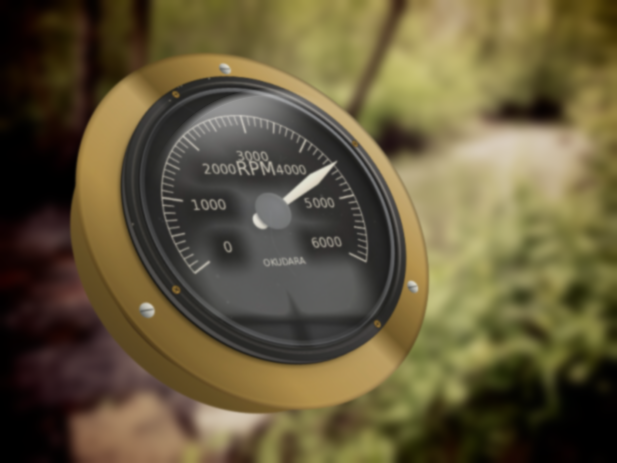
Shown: 4500 (rpm)
